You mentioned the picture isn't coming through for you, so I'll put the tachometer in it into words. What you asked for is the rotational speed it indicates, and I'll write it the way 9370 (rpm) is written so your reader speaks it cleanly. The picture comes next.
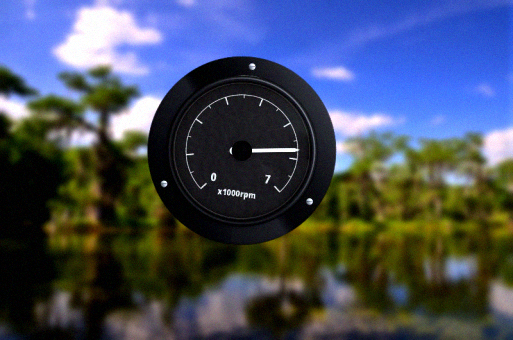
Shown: 5750 (rpm)
